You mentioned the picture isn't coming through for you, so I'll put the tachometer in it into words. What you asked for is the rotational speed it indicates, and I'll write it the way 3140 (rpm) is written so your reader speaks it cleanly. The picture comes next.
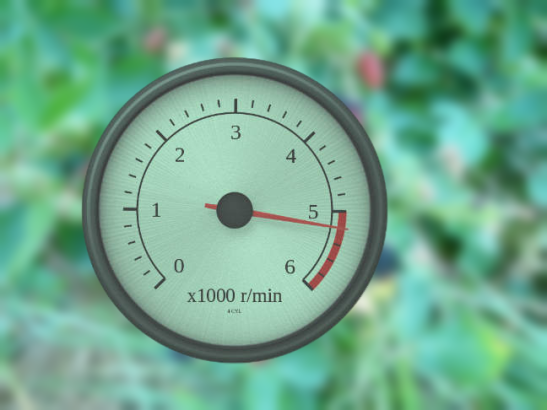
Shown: 5200 (rpm)
